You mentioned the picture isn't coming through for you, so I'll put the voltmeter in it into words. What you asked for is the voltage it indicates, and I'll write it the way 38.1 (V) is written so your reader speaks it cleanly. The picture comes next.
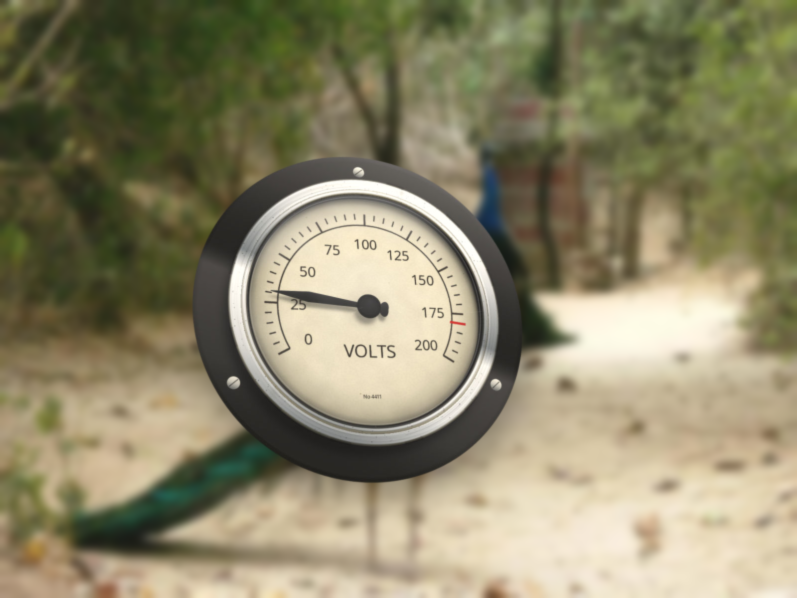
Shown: 30 (V)
